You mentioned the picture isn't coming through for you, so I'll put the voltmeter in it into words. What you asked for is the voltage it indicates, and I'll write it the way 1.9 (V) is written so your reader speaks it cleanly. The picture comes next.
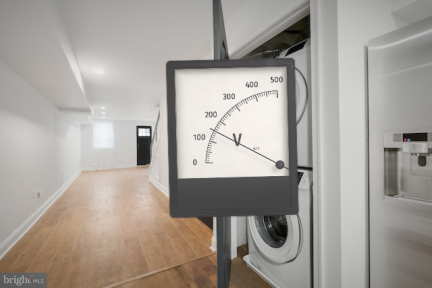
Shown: 150 (V)
